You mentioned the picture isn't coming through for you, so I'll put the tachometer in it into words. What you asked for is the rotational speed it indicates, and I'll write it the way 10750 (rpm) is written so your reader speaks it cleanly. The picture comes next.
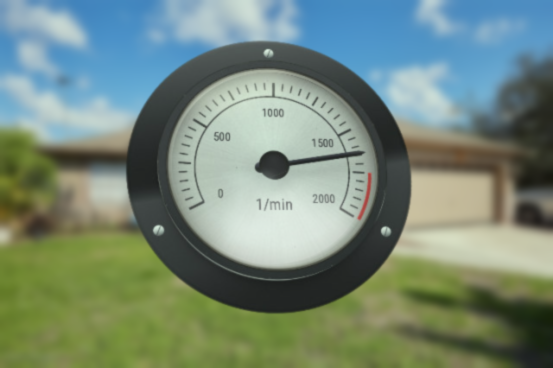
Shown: 1650 (rpm)
